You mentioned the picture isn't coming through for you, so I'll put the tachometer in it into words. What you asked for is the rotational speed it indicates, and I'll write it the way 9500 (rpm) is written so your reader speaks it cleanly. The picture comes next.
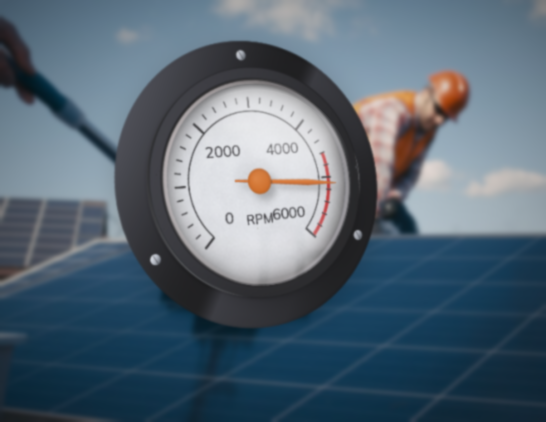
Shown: 5100 (rpm)
